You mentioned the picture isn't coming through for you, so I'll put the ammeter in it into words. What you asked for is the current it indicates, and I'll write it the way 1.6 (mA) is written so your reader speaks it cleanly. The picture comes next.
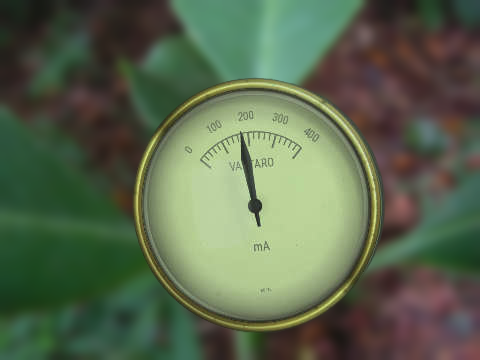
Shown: 180 (mA)
